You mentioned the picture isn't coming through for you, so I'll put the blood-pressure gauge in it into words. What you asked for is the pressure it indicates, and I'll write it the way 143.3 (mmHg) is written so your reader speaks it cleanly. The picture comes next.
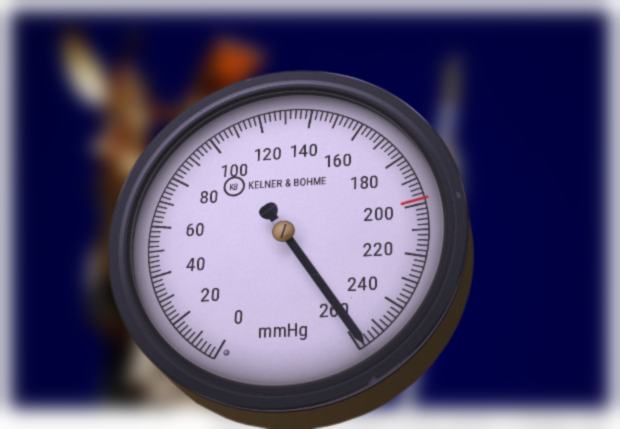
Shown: 258 (mmHg)
